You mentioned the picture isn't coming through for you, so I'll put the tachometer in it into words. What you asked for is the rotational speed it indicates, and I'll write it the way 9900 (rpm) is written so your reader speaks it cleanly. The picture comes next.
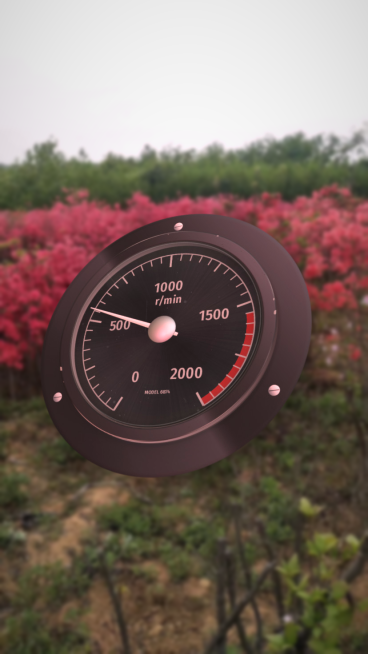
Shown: 550 (rpm)
